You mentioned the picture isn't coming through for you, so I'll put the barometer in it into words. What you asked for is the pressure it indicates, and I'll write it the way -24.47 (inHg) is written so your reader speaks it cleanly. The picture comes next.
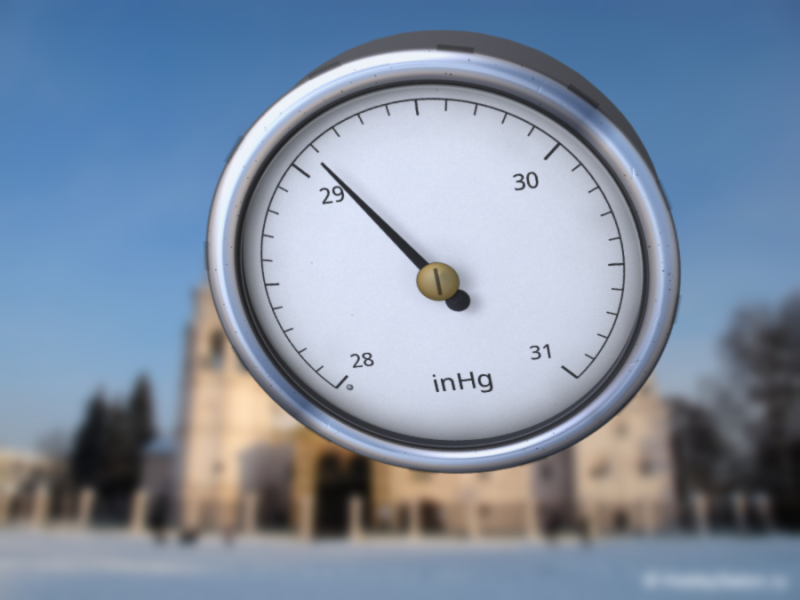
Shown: 29.1 (inHg)
